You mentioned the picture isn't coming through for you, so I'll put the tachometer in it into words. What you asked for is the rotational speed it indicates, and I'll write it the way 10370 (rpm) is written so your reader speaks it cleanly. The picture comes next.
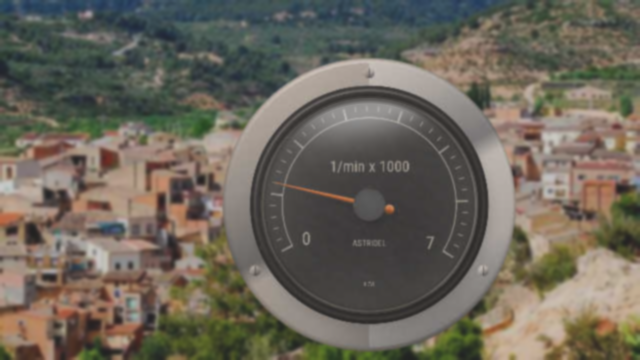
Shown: 1200 (rpm)
